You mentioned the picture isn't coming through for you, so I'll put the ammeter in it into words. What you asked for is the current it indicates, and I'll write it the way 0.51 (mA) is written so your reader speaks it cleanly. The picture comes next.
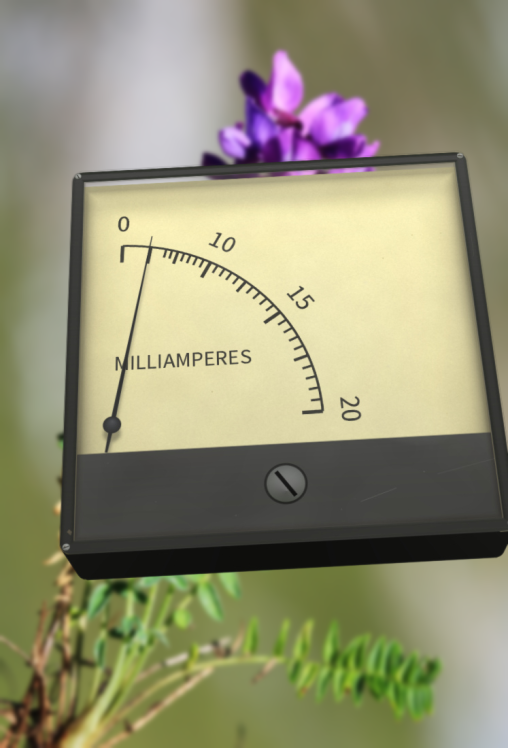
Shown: 5 (mA)
